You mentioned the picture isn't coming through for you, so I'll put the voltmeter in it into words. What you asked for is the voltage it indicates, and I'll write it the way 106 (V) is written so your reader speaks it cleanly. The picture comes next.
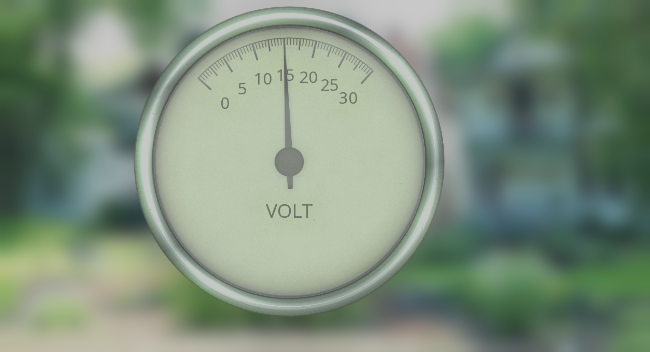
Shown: 15 (V)
